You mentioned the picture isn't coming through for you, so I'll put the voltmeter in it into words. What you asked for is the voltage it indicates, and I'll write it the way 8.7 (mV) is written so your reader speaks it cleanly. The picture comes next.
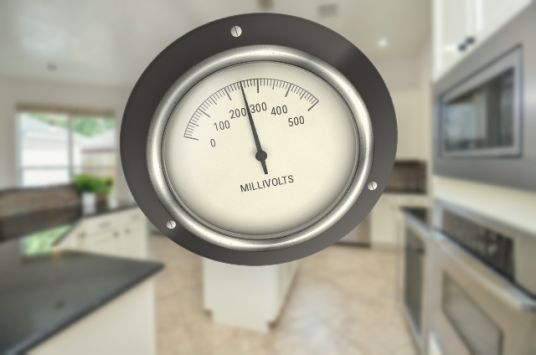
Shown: 250 (mV)
